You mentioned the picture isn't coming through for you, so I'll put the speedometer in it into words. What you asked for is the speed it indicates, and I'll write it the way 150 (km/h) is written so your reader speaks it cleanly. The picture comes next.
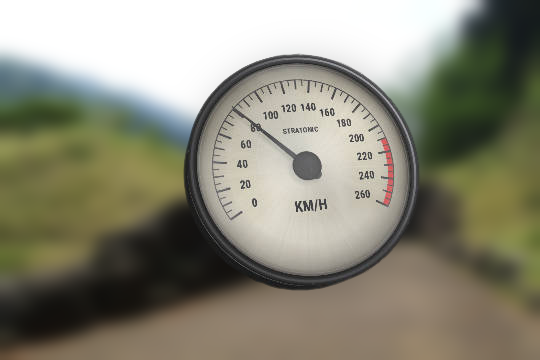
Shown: 80 (km/h)
